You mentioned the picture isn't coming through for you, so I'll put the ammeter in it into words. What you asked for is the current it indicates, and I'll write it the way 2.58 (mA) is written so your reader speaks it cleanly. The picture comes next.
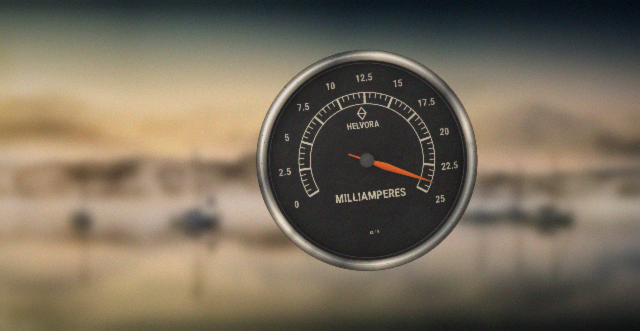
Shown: 24 (mA)
